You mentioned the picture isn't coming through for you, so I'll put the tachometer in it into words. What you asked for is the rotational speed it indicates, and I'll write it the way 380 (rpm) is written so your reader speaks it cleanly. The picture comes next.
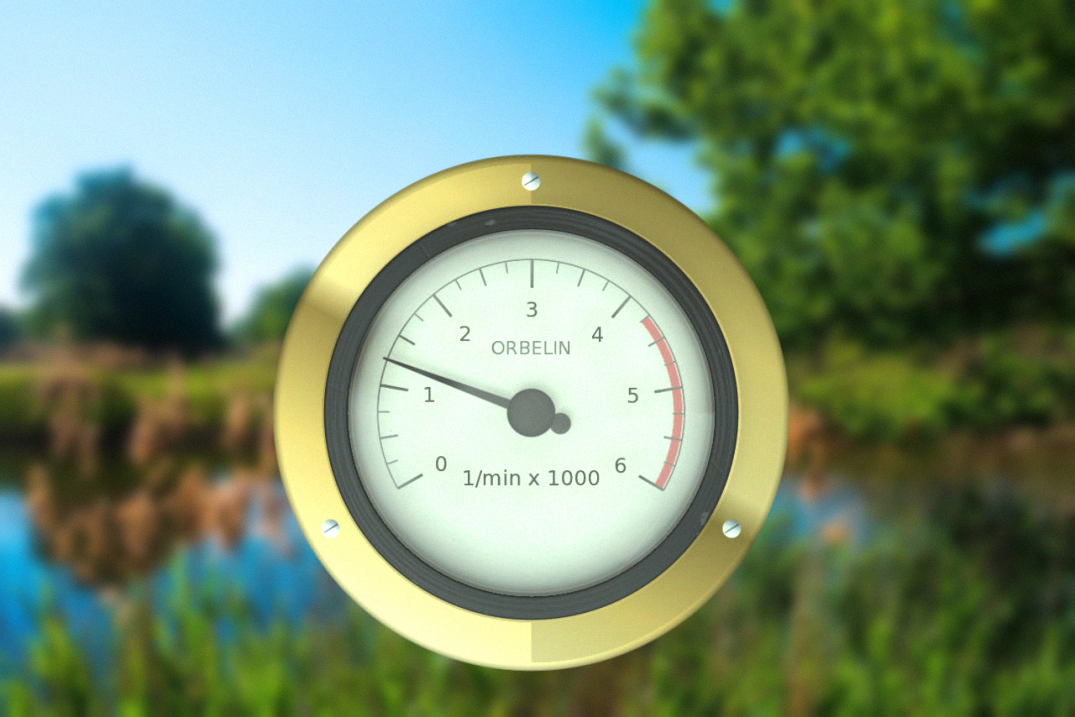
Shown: 1250 (rpm)
